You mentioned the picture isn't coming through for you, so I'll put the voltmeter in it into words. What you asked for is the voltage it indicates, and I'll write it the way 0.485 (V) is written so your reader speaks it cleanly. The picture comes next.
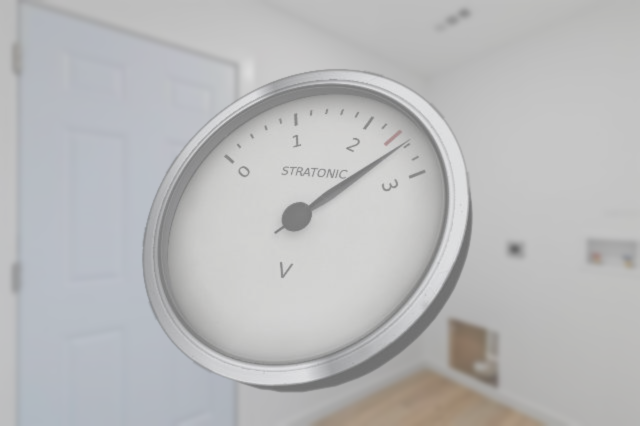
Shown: 2.6 (V)
